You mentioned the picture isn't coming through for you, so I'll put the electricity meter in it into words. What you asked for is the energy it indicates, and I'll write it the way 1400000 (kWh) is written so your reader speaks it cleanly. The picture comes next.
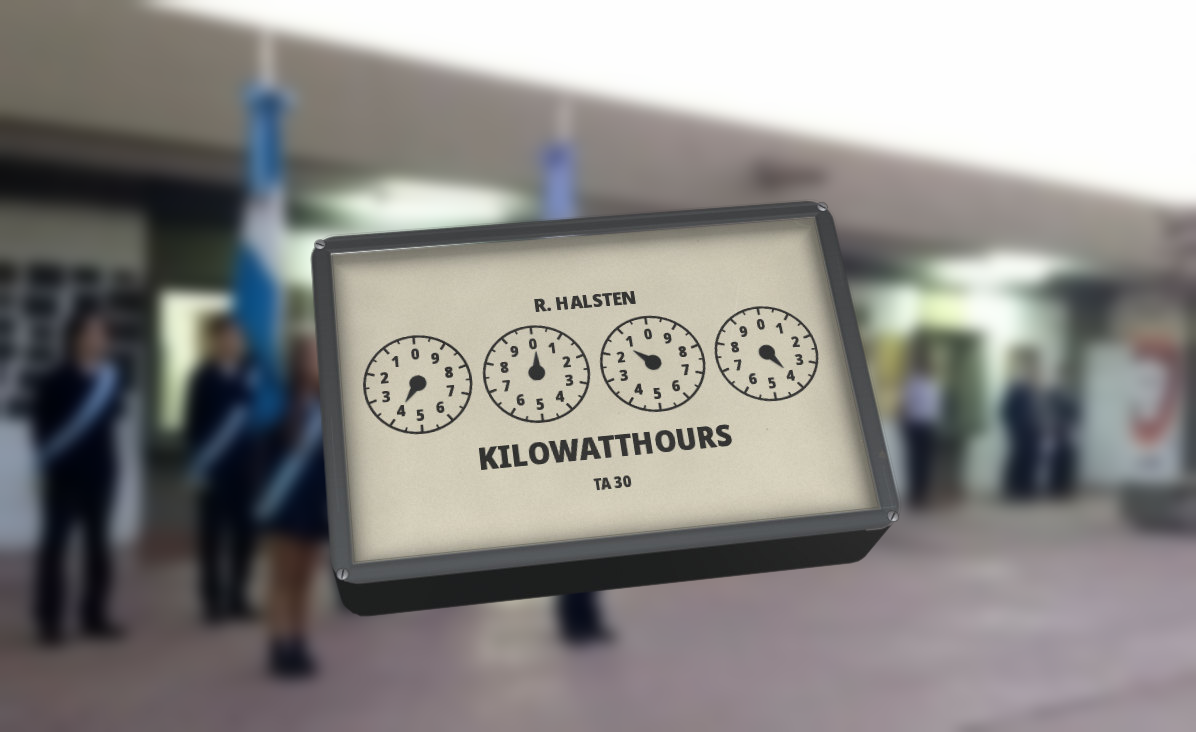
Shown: 4014 (kWh)
